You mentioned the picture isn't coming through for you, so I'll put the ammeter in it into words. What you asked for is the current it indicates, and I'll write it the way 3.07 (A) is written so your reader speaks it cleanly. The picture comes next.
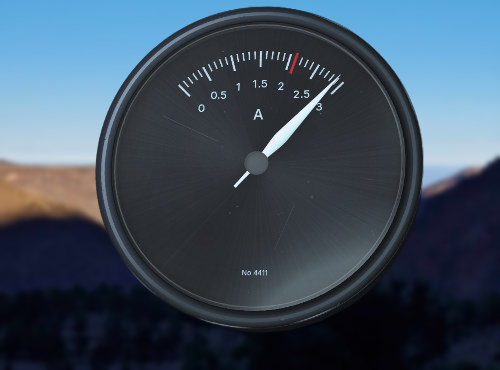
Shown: 2.9 (A)
